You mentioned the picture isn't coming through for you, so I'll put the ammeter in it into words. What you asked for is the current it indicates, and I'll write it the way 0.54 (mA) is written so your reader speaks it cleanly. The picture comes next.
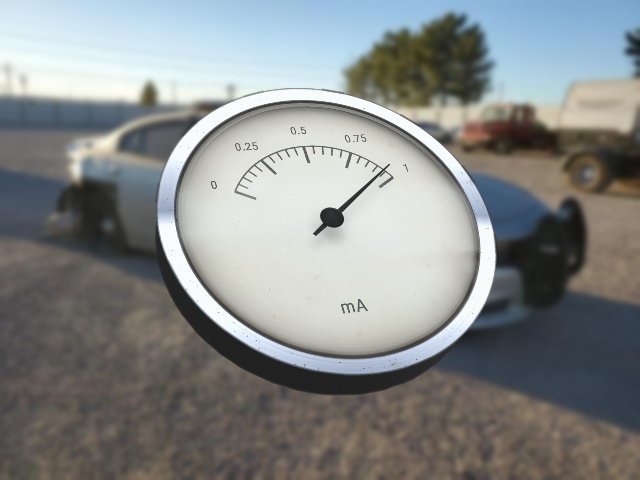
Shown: 0.95 (mA)
